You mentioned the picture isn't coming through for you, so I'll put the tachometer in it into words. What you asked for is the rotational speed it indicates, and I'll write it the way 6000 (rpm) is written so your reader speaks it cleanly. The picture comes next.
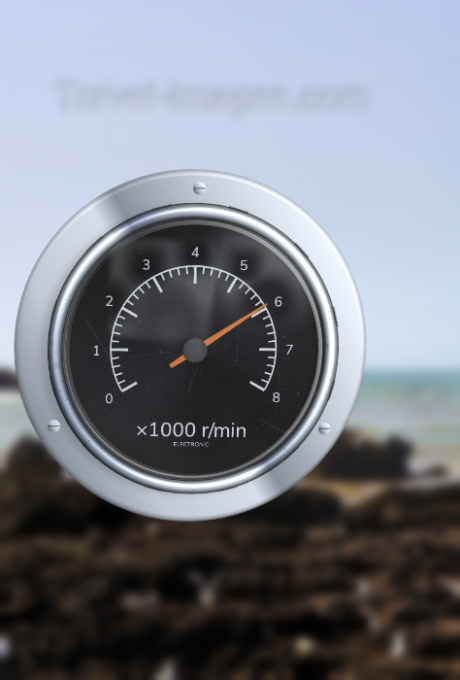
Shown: 5900 (rpm)
